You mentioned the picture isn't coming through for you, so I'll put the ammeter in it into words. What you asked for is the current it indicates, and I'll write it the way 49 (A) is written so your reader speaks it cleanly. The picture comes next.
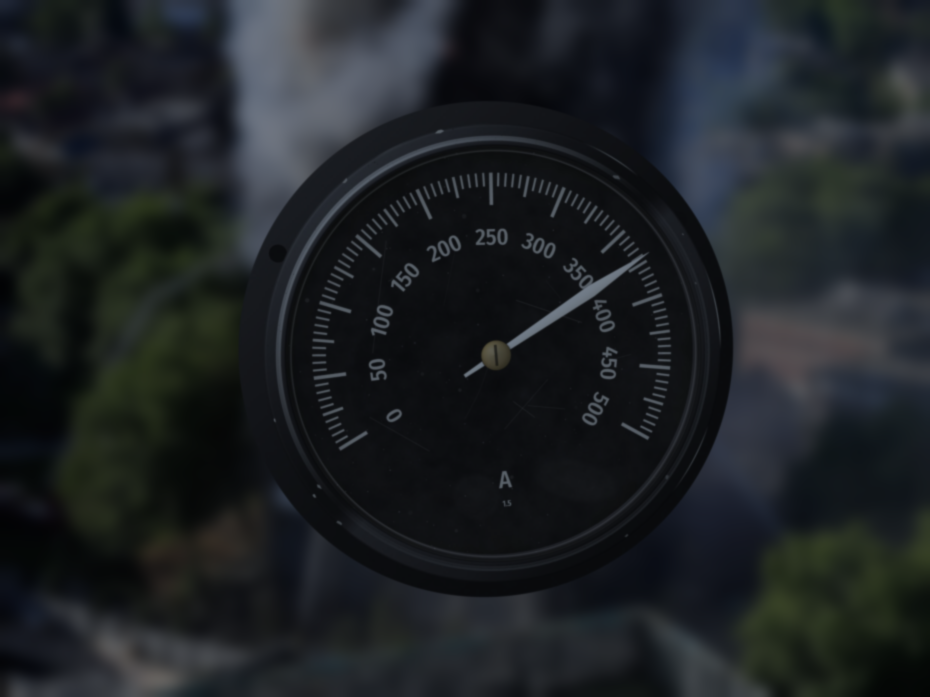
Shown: 370 (A)
